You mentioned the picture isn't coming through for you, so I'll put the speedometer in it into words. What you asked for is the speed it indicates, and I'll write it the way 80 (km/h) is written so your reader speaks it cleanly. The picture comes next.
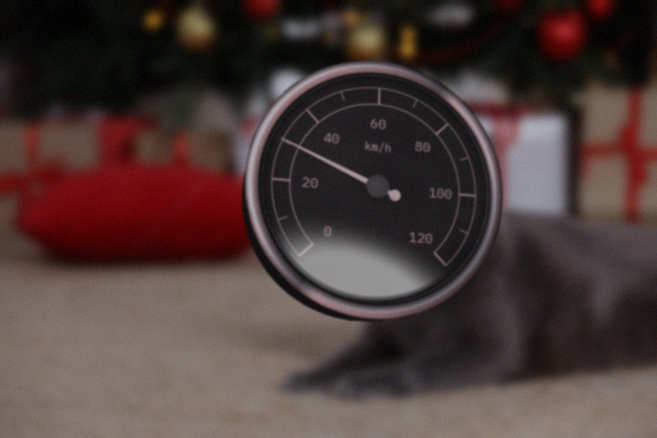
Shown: 30 (km/h)
